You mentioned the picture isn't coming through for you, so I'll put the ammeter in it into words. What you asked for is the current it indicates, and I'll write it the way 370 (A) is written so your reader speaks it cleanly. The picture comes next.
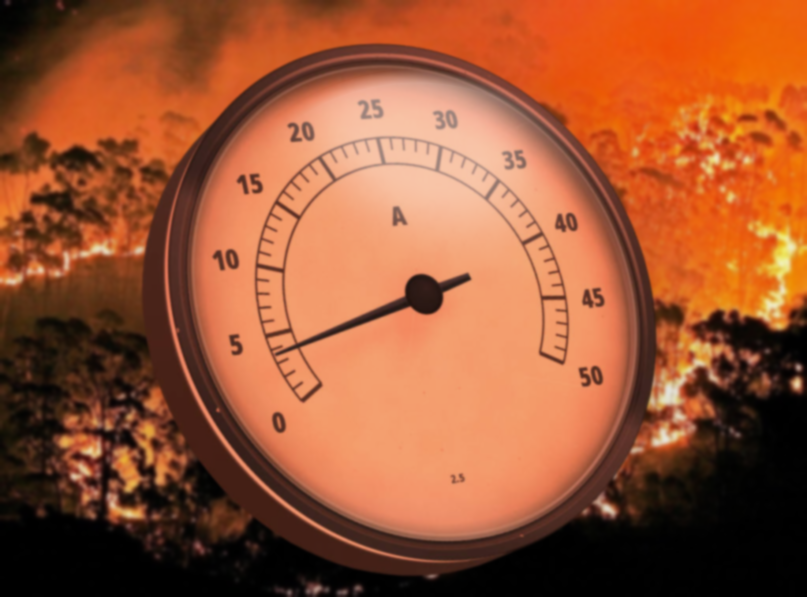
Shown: 3.5 (A)
